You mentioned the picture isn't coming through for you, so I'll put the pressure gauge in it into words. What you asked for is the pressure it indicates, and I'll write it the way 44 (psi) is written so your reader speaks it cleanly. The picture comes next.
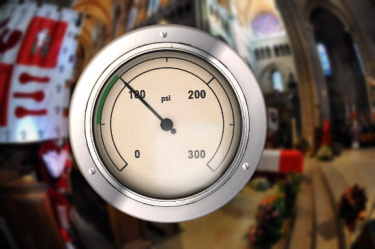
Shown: 100 (psi)
